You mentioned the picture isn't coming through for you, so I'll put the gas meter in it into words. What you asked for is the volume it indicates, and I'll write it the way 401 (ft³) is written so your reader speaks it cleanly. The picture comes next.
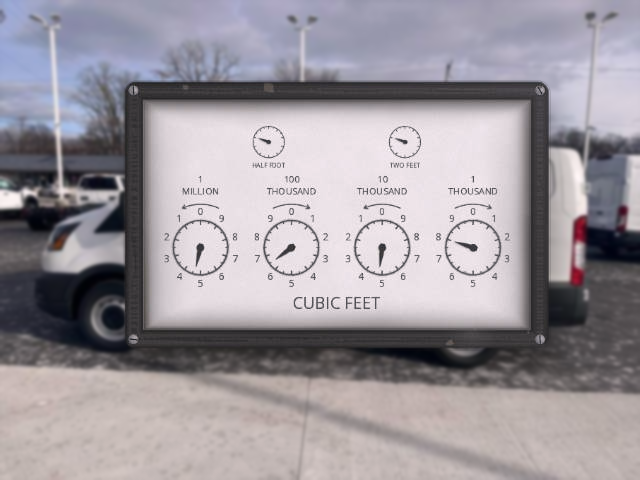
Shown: 464800 (ft³)
